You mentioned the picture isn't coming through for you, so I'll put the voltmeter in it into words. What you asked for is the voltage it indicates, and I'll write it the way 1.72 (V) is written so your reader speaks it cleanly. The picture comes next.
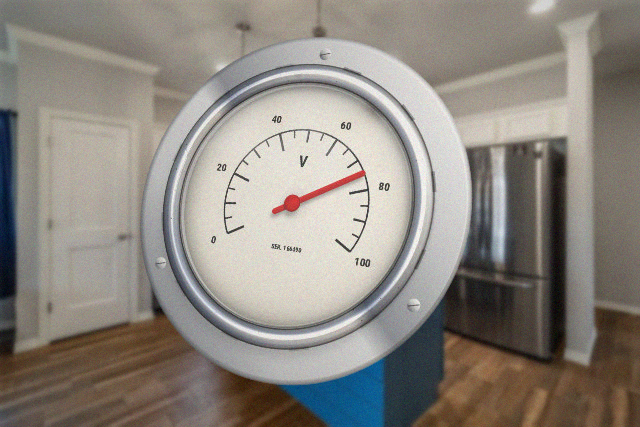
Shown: 75 (V)
